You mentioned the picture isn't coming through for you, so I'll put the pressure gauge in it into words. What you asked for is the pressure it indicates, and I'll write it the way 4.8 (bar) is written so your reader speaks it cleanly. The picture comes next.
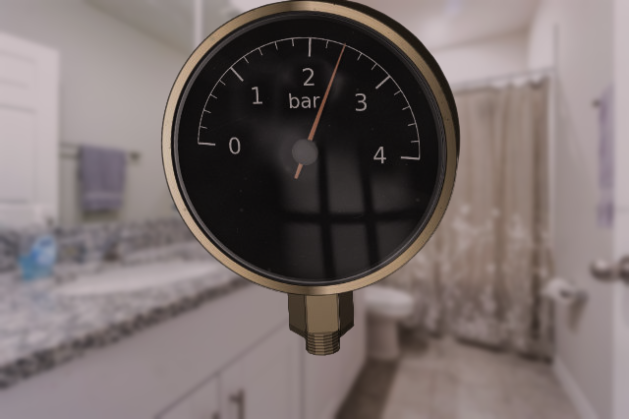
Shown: 2.4 (bar)
